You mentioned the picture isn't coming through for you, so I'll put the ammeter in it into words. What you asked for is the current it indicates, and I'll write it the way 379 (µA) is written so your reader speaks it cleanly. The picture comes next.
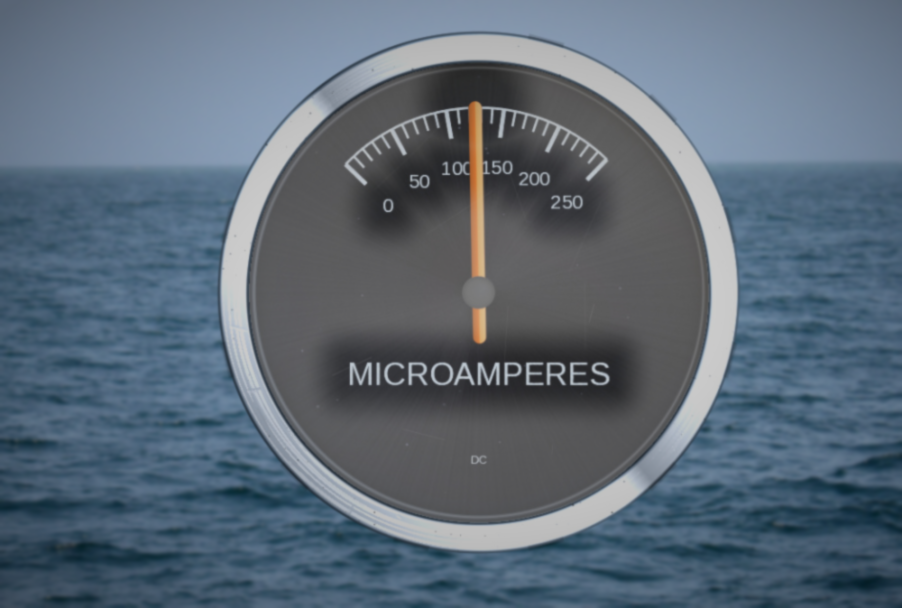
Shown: 125 (µA)
